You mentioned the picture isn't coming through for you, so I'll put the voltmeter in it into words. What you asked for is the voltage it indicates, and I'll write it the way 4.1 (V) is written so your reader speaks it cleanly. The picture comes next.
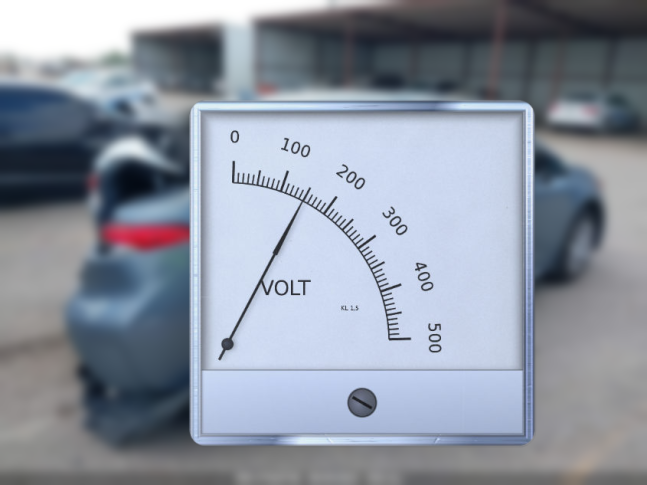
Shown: 150 (V)
